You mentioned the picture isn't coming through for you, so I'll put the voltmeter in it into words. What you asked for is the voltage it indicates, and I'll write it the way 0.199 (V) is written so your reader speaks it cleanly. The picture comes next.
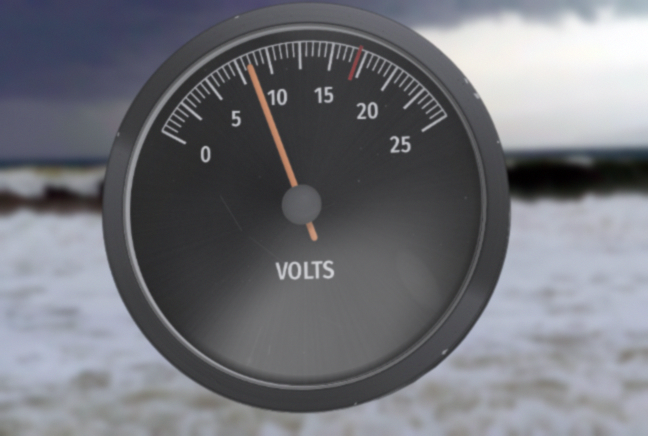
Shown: 8.5 (V)
